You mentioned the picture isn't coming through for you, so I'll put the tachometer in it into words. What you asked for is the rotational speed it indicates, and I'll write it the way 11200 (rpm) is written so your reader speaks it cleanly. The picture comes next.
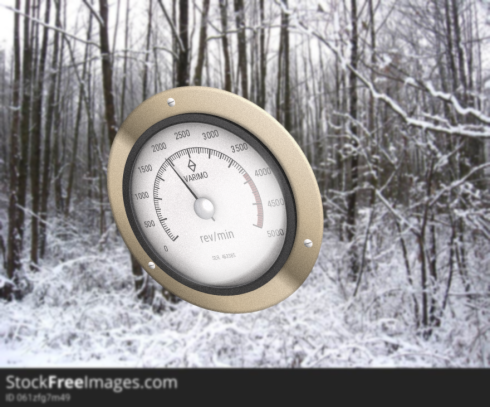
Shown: 2000 (rpm)
